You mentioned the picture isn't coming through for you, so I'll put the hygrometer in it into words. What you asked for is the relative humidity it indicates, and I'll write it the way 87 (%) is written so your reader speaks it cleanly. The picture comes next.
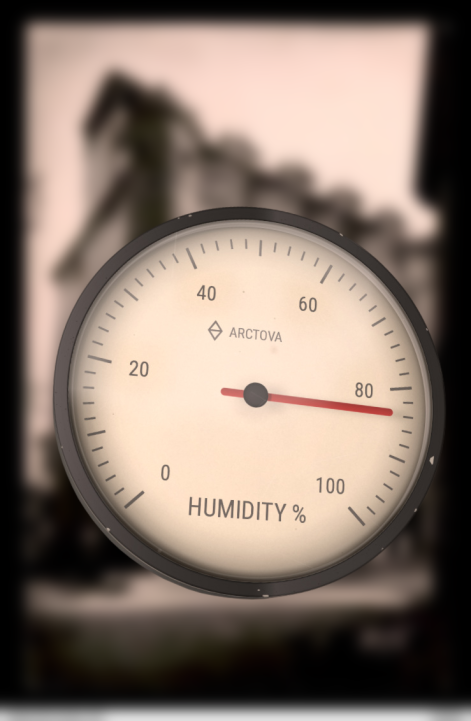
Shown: 84 (%)
